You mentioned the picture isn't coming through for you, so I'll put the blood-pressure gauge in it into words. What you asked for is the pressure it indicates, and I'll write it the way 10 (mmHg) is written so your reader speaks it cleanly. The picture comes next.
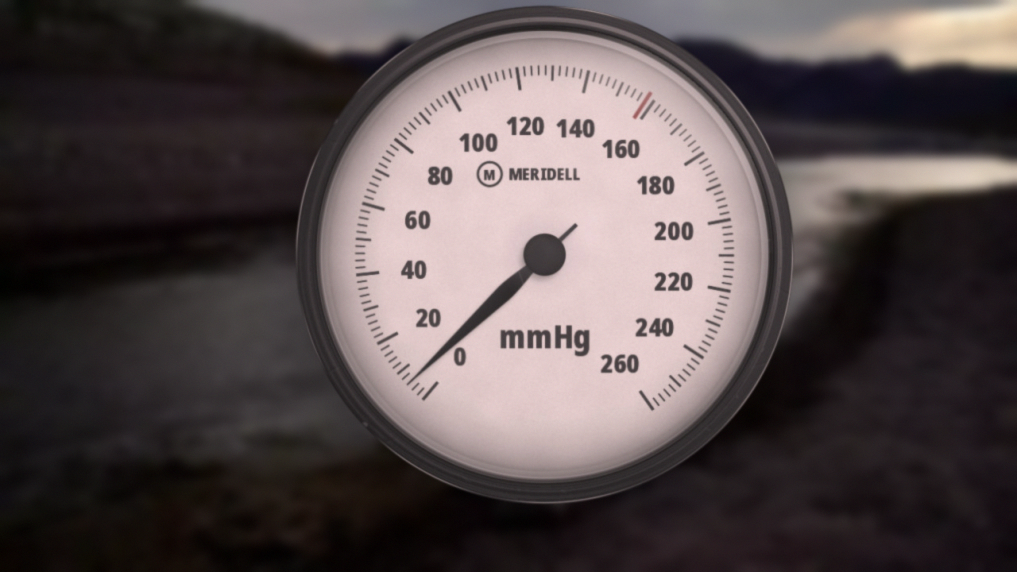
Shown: 6 (mmHg)
